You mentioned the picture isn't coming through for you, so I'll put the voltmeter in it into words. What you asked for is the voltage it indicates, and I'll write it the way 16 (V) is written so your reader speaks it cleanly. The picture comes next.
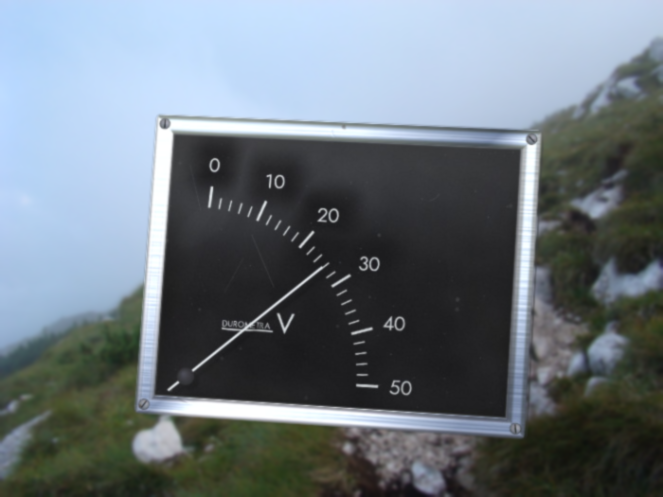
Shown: 26 (V)
